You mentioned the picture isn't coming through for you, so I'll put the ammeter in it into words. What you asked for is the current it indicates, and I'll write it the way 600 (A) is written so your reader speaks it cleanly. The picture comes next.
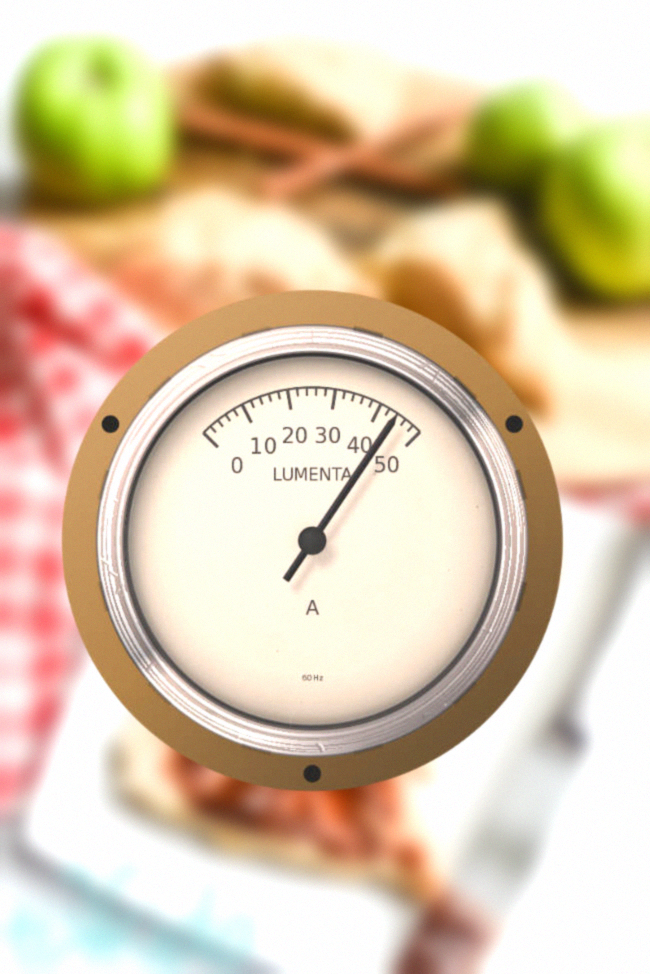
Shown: 44 (A)
